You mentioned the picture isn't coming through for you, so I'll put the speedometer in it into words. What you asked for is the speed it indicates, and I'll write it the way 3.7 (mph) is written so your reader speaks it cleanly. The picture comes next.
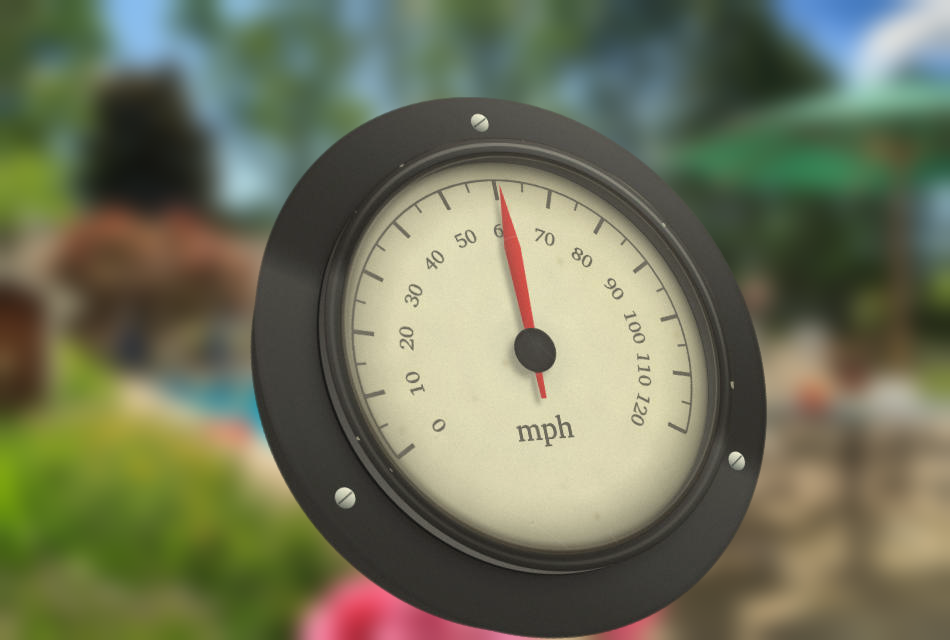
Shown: 60 (mph)
